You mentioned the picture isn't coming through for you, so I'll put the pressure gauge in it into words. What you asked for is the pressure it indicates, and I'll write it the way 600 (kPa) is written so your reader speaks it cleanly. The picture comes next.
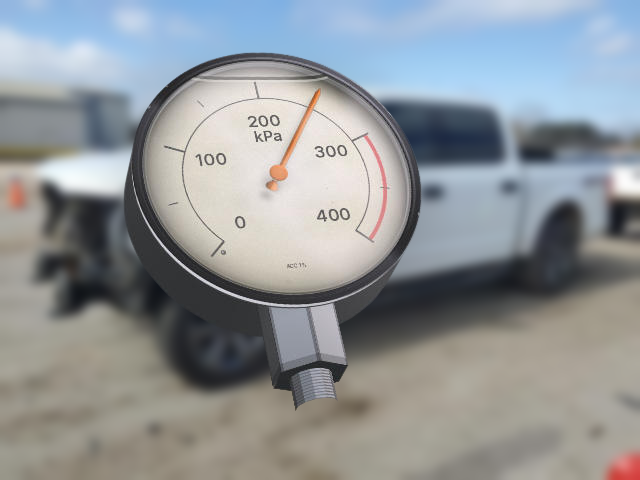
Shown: 250 (kPa)
